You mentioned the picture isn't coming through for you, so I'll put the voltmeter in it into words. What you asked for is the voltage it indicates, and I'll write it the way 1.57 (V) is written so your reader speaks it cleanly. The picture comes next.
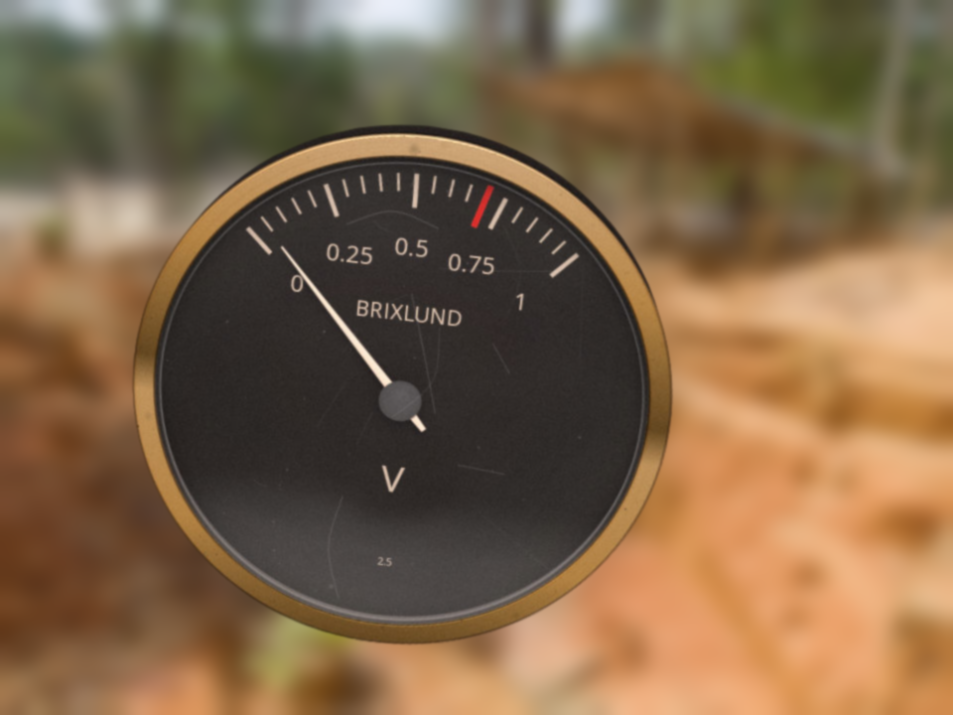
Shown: 0.05 (V)
